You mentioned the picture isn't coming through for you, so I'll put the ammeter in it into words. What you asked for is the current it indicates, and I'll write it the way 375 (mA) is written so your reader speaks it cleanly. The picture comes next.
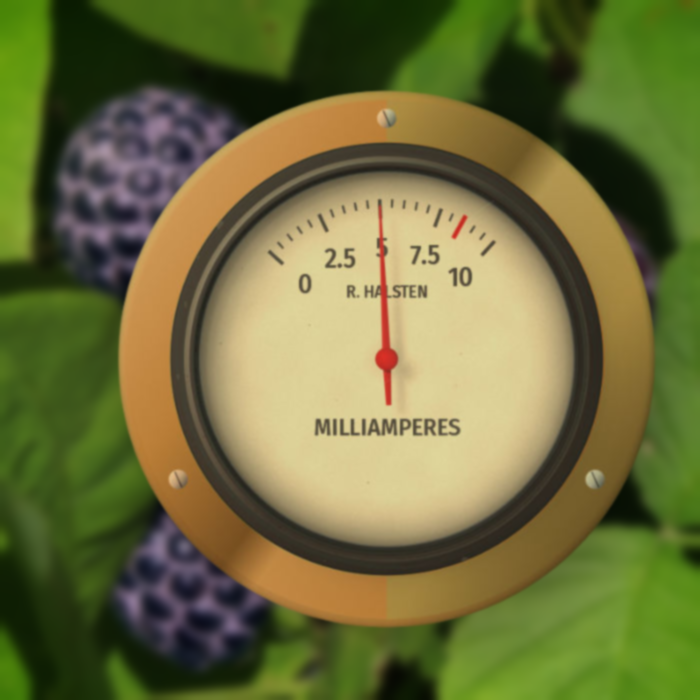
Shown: 5 (mA)
